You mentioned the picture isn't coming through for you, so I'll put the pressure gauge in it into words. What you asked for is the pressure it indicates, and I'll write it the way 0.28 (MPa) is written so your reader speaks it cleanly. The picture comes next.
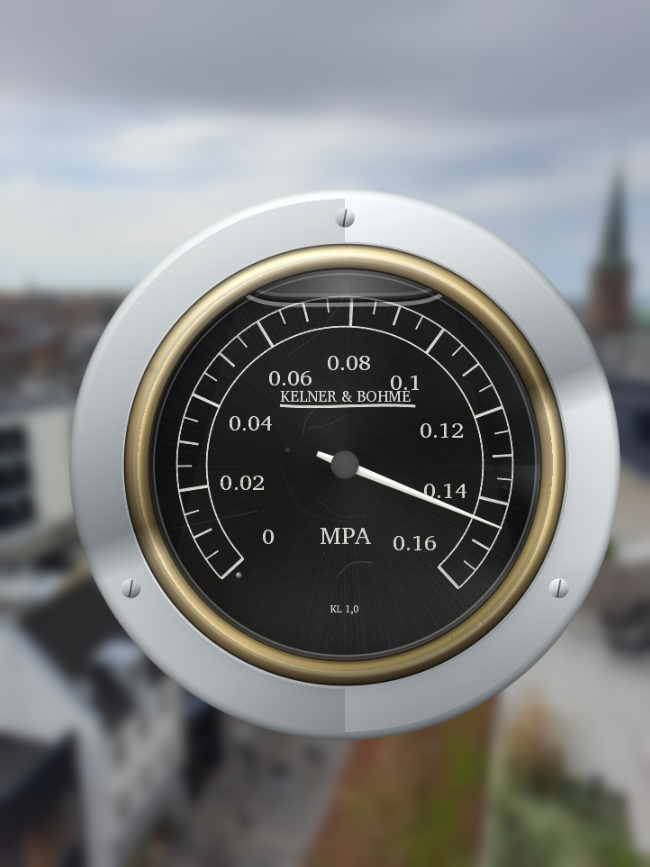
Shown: 0.145 (MPa)
